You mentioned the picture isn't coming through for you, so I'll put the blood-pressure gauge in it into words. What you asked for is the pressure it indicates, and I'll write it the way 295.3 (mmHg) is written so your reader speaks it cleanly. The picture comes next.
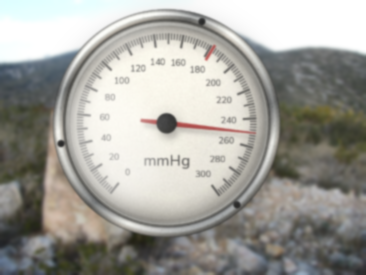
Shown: 250 (mmHg)
